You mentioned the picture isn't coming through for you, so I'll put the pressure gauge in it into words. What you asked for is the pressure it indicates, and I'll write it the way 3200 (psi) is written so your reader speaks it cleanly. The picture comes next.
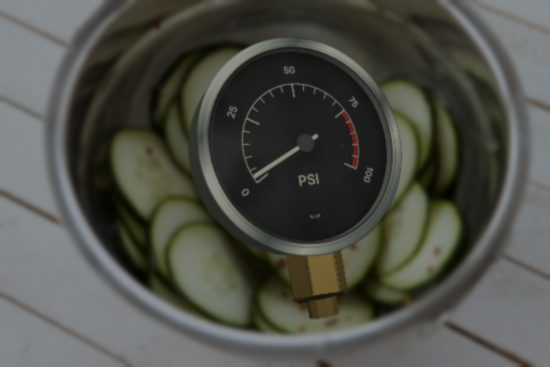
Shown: 2.5 (psi)
